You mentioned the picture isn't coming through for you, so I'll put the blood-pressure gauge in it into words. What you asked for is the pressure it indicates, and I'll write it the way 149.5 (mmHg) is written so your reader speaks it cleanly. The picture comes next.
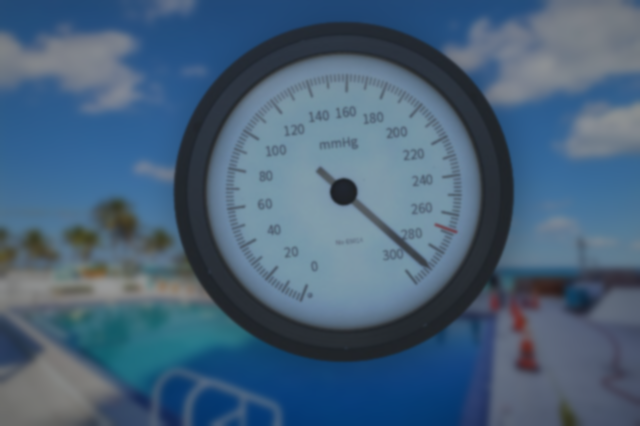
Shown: 290 (mmHg)
